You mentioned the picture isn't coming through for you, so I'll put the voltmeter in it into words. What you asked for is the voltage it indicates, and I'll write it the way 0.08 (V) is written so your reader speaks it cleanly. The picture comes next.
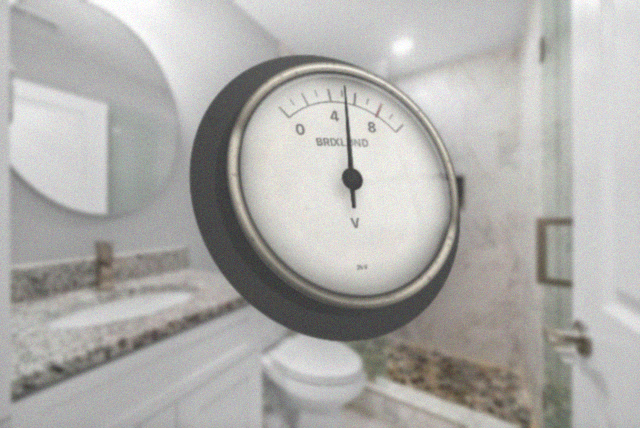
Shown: 5 (V)
